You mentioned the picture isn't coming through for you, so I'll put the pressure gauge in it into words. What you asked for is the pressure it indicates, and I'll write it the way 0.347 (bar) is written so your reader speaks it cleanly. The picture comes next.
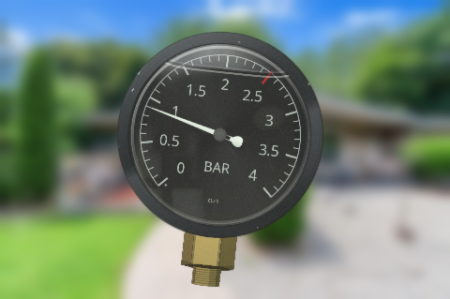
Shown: 0.9 (bar)
